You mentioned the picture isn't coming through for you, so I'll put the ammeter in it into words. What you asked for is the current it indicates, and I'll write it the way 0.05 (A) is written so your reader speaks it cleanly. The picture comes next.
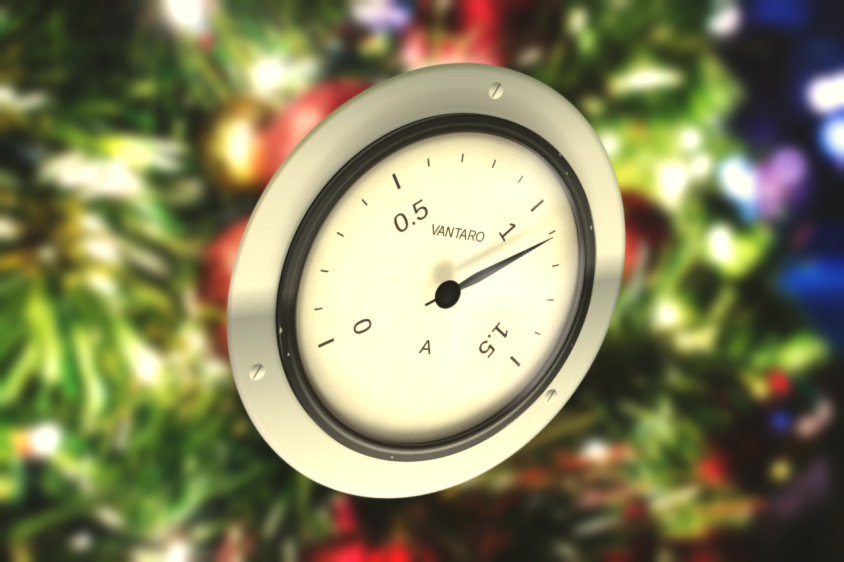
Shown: 1.1 (A)
